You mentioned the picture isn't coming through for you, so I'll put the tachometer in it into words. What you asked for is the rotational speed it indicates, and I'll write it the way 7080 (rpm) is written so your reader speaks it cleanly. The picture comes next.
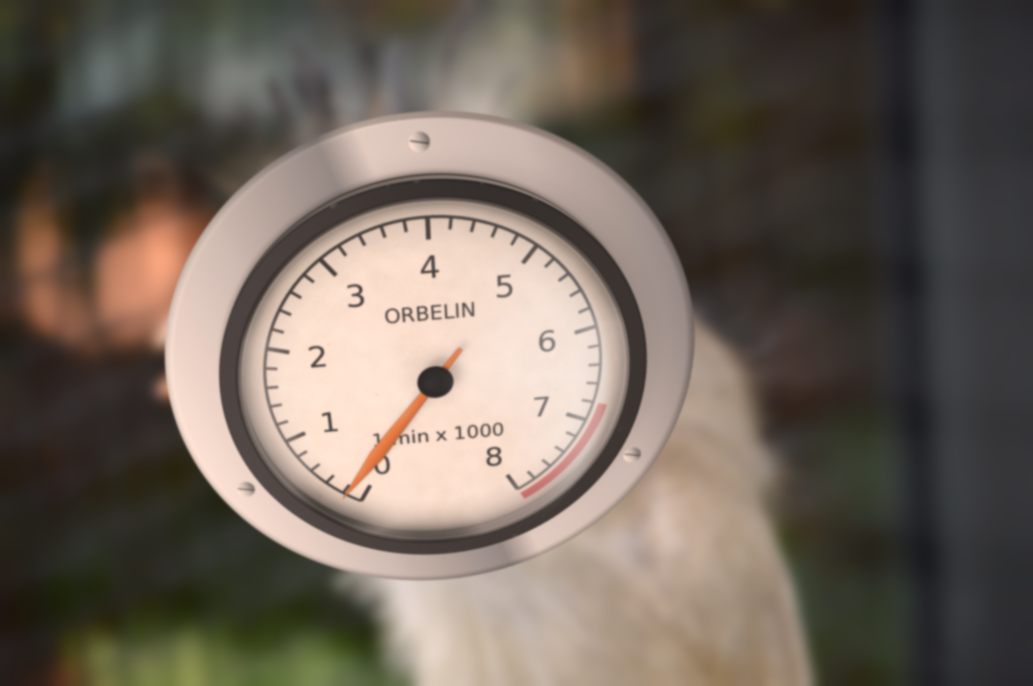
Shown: 200 (rpm)
